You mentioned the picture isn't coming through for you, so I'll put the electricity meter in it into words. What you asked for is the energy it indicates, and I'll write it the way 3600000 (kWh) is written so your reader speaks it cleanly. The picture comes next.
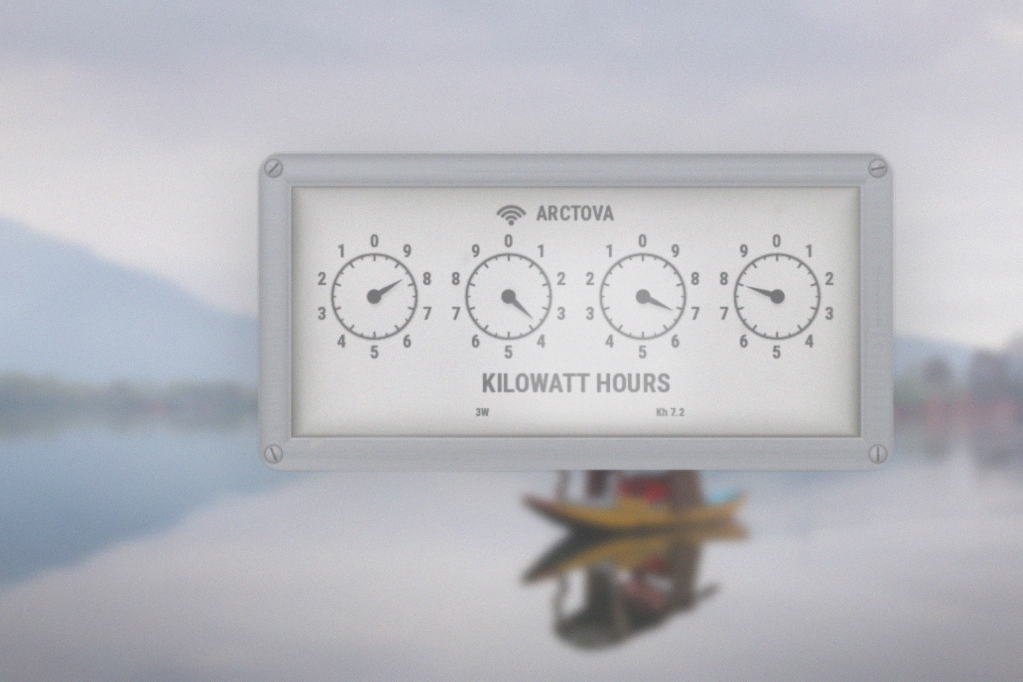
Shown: 8368 (kWh)
